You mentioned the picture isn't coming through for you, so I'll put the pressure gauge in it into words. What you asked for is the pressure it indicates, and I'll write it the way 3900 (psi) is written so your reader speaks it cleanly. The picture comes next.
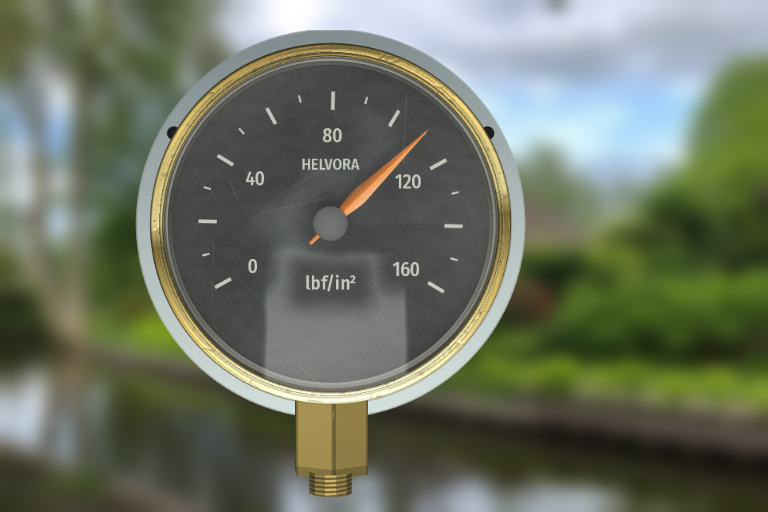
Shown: 110 (psi)
